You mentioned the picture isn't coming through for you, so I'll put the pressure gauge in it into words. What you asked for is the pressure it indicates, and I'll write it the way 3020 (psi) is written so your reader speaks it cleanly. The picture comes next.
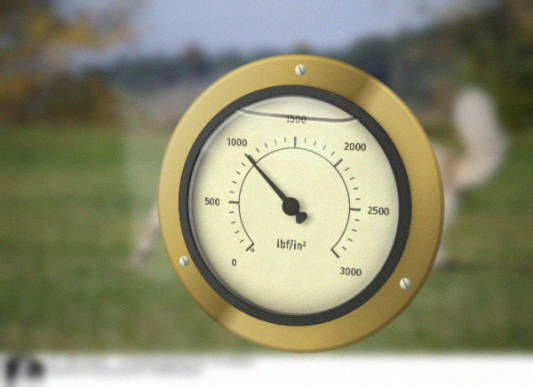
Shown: 1000 (psi)
